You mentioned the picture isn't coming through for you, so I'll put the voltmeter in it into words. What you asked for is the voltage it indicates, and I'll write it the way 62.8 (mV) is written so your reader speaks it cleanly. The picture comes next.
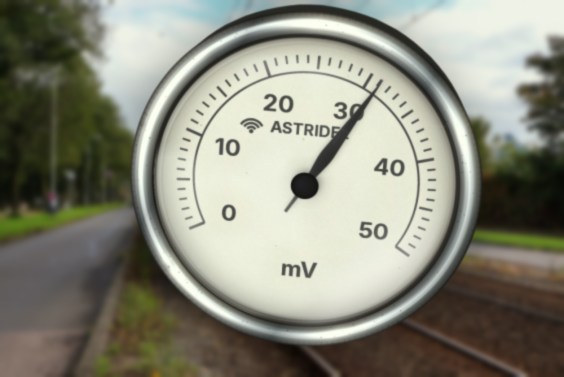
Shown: 31 (mV)
